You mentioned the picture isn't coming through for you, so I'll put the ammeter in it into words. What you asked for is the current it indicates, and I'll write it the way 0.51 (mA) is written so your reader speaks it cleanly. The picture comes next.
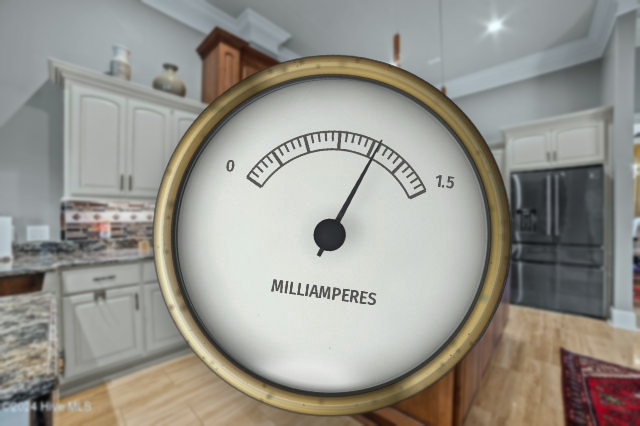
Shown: 1.05 (mA)
